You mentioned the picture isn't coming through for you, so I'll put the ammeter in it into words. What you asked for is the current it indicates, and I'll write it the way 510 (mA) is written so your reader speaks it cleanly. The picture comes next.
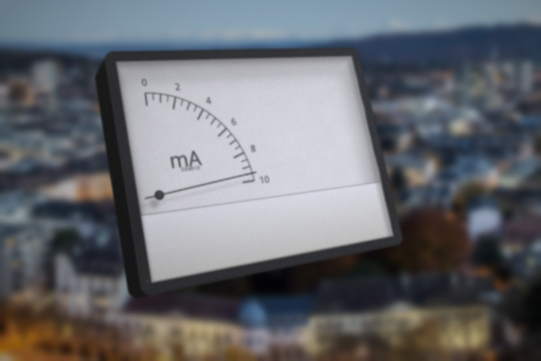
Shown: 9.5 (mA)
